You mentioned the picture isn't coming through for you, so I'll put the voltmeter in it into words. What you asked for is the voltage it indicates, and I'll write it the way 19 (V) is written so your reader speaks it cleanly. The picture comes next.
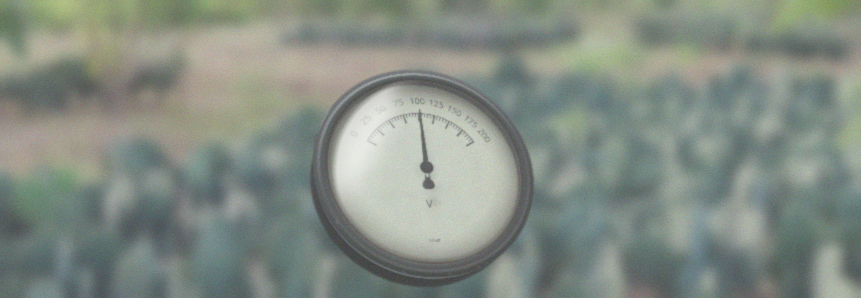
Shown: 100 (V)
